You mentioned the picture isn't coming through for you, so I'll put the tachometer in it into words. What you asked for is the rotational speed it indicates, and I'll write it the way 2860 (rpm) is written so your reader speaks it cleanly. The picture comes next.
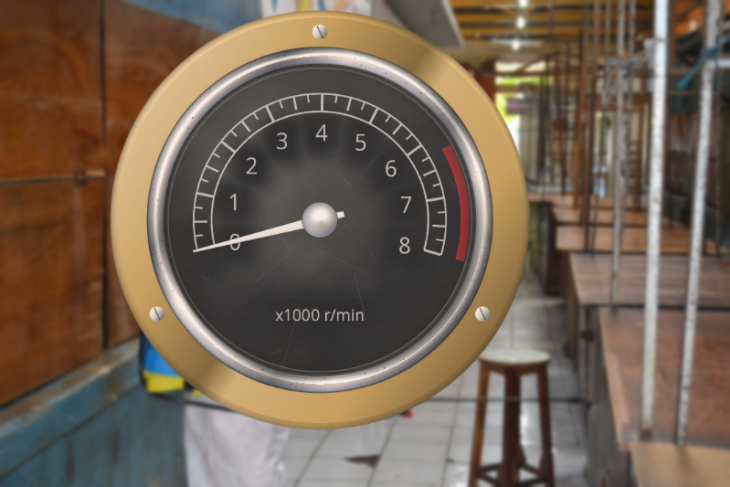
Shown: 0 (rpm)
